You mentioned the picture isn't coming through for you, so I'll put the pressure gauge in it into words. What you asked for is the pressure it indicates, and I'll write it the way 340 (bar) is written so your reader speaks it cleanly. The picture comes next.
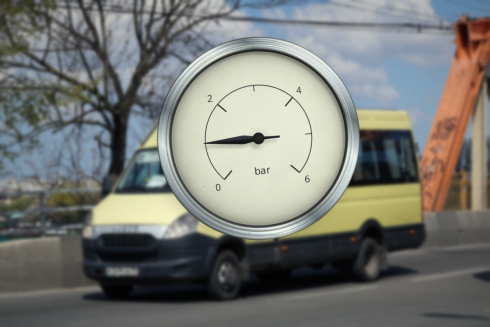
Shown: 1 (bar)
